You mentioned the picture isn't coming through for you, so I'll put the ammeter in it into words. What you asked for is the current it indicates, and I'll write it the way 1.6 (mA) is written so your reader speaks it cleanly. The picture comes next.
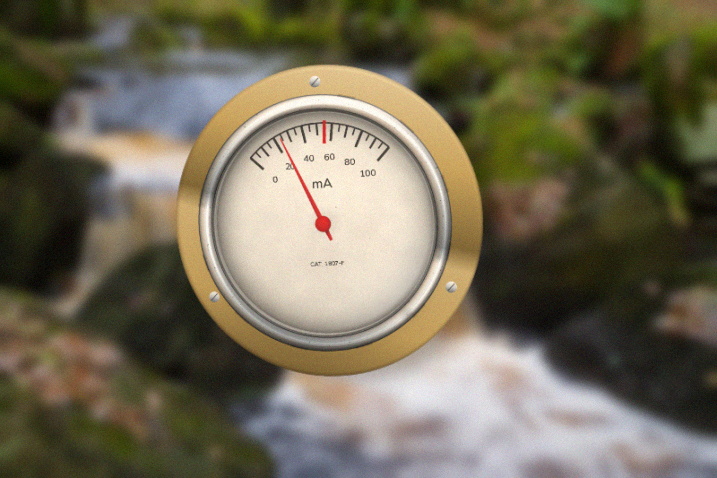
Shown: 25 (mA)
